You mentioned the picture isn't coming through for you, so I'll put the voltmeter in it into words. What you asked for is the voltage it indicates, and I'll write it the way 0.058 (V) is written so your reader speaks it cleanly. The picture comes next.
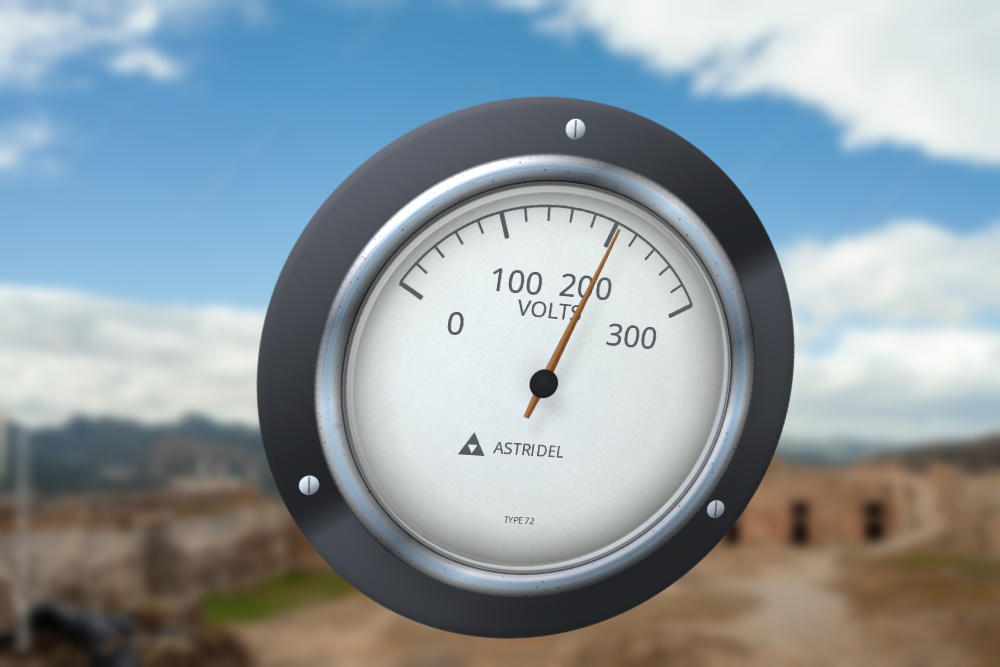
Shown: 200 (V)
